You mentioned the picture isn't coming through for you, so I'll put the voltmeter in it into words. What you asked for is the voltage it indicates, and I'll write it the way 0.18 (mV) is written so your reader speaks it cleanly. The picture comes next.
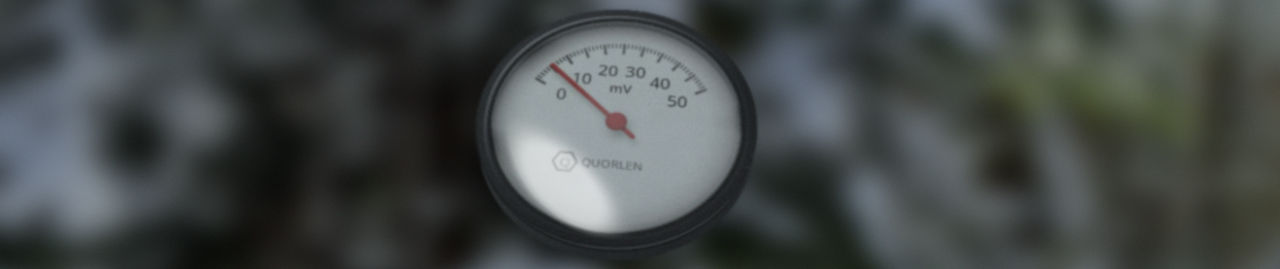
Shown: 5 (mV)
